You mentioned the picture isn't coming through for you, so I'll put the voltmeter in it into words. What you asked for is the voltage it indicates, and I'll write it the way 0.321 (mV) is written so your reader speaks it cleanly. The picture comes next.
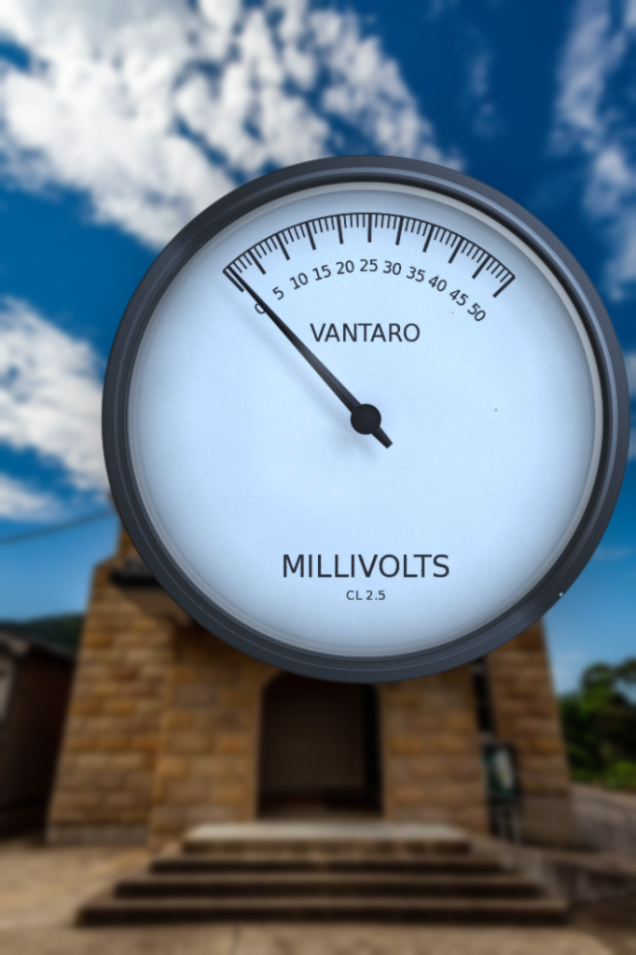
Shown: 1 (mV)
